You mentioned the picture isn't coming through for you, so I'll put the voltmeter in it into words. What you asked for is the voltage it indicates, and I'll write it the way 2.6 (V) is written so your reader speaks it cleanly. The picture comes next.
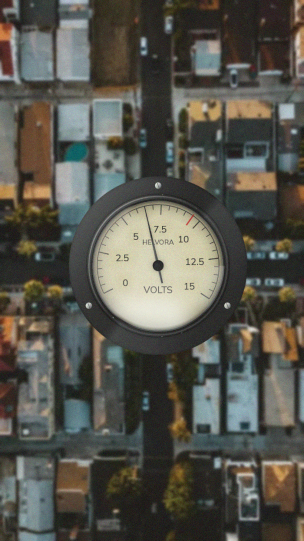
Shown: 6.5 (V)
